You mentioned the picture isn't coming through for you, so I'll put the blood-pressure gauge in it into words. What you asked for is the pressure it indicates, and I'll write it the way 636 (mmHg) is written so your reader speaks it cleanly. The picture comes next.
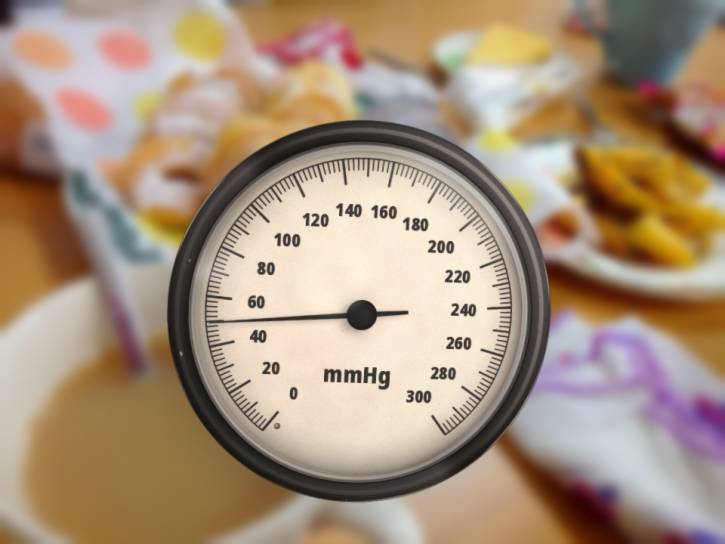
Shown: 50 (mmHg)
